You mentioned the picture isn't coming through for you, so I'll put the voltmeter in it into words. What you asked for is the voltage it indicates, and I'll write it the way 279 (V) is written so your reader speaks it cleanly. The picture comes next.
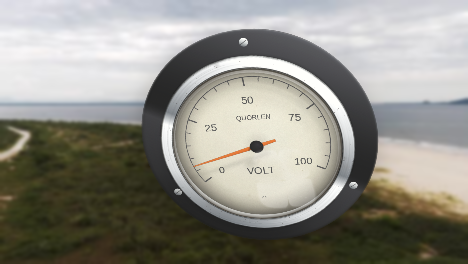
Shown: 7.5 (V)
